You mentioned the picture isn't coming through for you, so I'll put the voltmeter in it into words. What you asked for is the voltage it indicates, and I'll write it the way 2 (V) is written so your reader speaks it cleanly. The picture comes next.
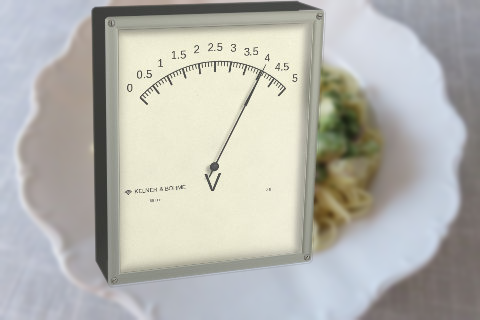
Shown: 4 (V)
